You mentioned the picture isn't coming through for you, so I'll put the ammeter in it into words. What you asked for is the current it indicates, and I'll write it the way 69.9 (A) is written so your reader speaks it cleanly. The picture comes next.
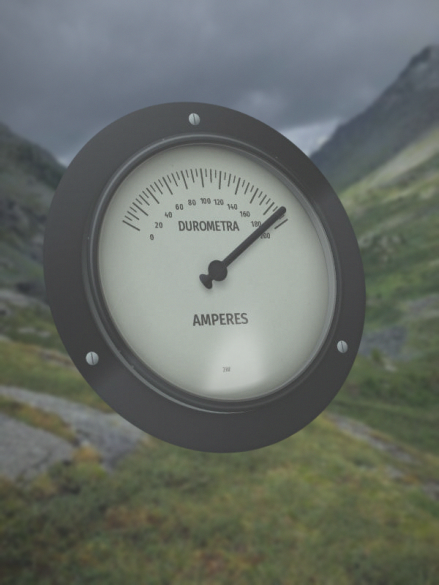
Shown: 190 (A)
